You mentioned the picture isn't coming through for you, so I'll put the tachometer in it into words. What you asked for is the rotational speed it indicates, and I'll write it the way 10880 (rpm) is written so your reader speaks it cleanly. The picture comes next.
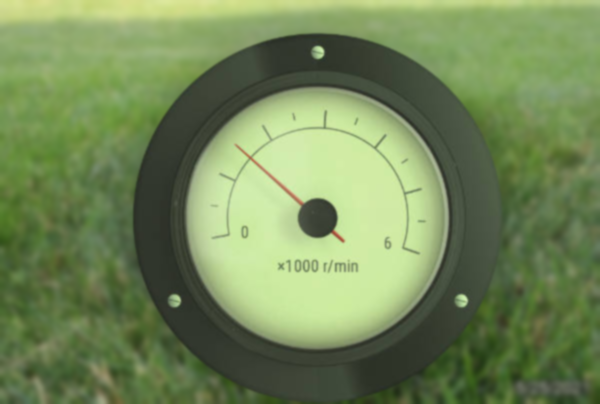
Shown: 1500 (rpm)
